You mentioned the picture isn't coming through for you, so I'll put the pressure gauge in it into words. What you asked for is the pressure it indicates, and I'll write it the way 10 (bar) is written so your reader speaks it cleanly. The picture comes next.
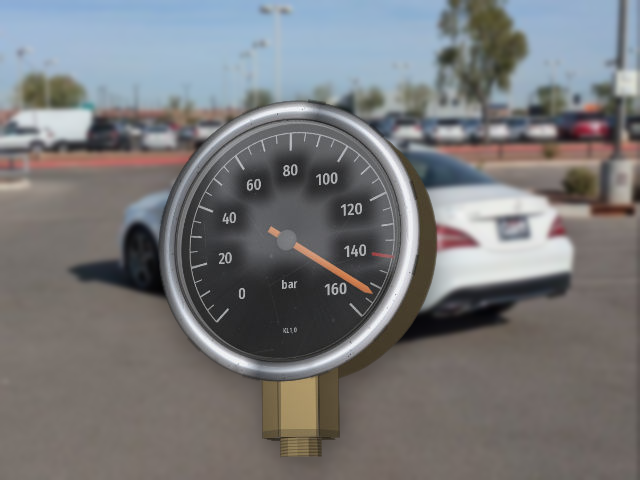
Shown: 152.5 (bar)
